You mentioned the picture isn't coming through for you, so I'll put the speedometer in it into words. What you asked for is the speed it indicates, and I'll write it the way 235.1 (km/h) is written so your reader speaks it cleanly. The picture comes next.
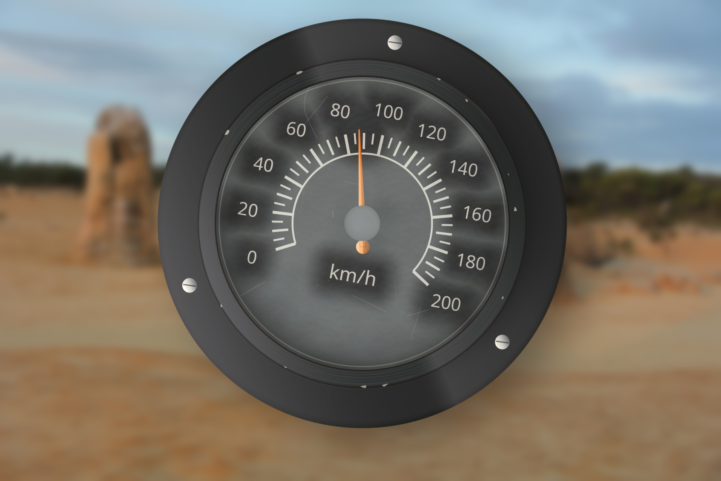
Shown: 87.5 (km/h)
